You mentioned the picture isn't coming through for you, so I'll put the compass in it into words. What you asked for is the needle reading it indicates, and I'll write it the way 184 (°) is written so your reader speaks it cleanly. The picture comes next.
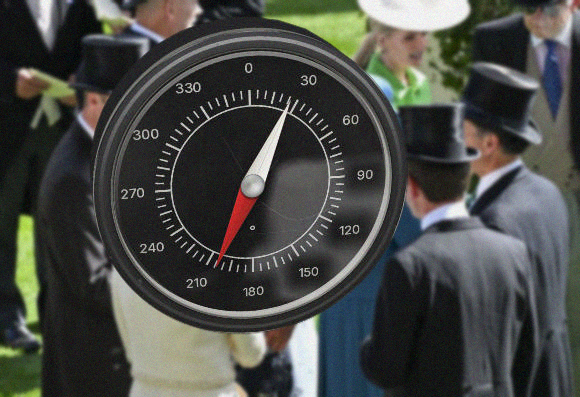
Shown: 205 (°)
